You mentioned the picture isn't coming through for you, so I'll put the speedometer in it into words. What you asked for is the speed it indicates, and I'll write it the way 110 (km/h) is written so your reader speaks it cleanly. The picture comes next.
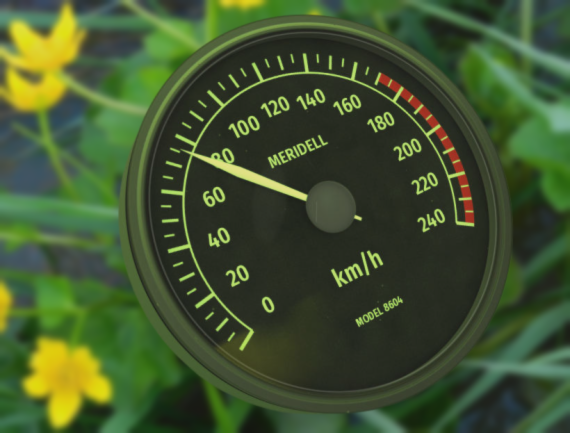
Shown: 75 (km/h)
